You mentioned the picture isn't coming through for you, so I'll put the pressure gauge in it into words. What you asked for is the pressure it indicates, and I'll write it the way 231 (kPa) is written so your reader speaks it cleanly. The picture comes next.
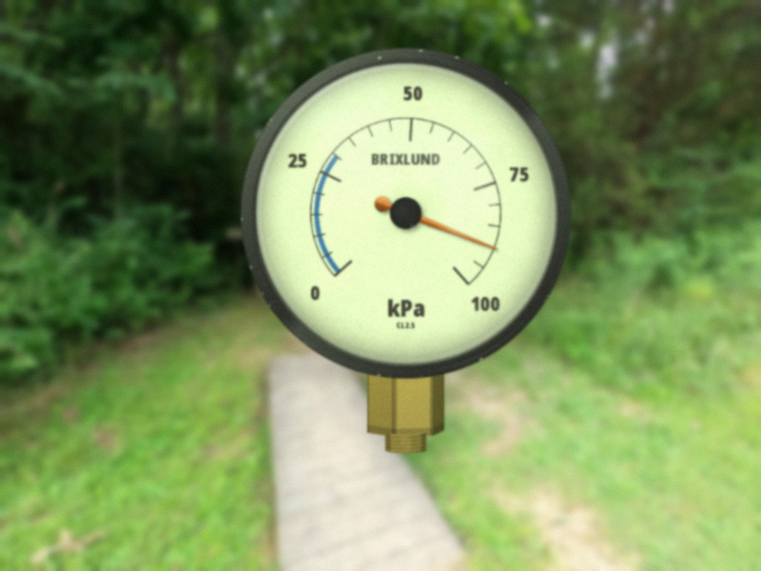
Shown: 90 (kPa)
